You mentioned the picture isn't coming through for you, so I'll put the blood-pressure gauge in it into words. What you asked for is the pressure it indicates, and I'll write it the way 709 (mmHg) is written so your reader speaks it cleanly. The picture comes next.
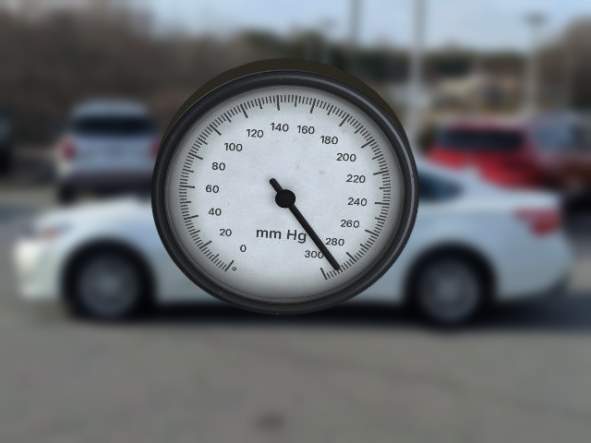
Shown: 290 (mmHg)
